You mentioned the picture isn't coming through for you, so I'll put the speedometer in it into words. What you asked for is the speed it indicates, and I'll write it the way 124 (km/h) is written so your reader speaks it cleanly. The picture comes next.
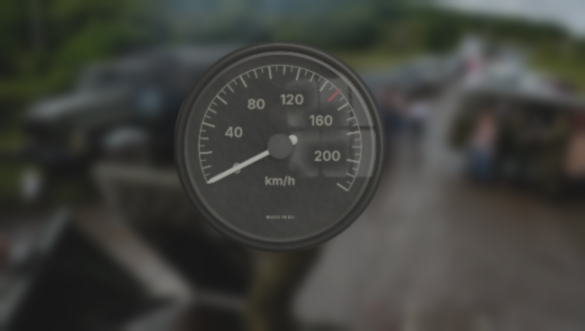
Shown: 0 (km/h)
